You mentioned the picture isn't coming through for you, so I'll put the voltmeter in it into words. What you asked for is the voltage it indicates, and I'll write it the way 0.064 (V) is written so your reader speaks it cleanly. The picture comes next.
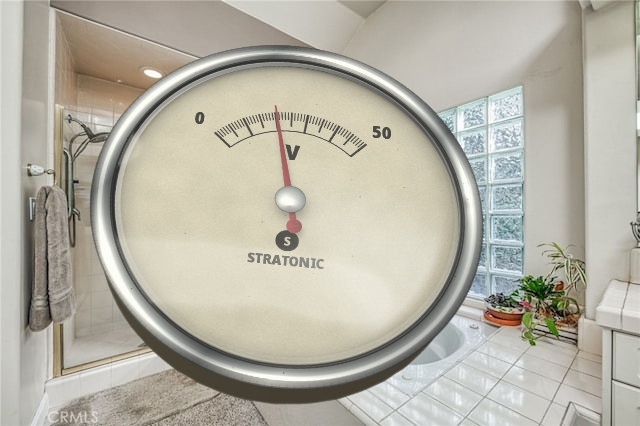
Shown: 20 (V)
